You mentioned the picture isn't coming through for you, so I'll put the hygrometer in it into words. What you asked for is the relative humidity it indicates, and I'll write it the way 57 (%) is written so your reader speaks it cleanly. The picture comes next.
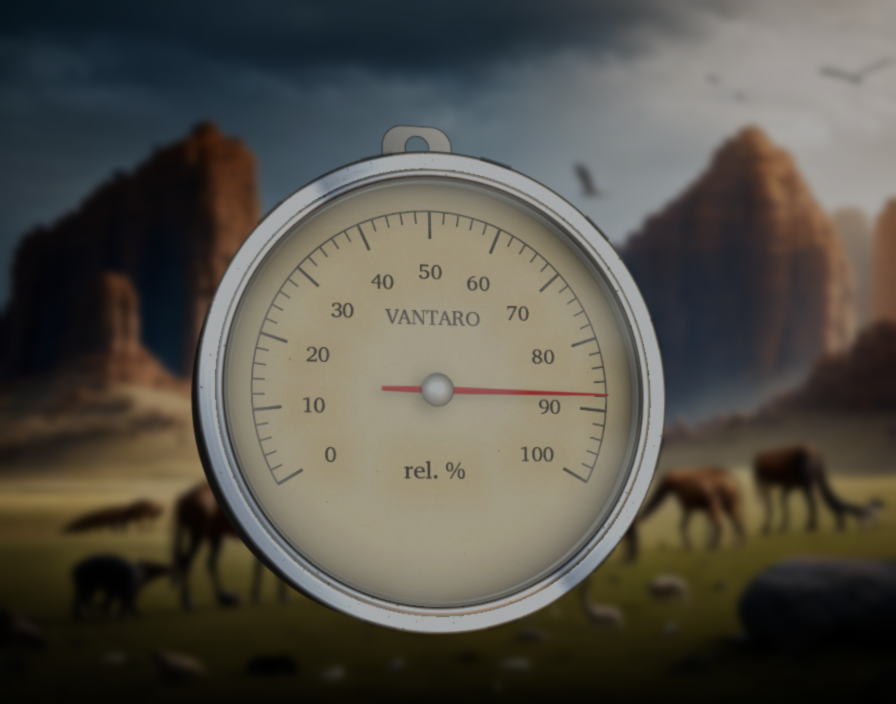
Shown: 88 (%)
